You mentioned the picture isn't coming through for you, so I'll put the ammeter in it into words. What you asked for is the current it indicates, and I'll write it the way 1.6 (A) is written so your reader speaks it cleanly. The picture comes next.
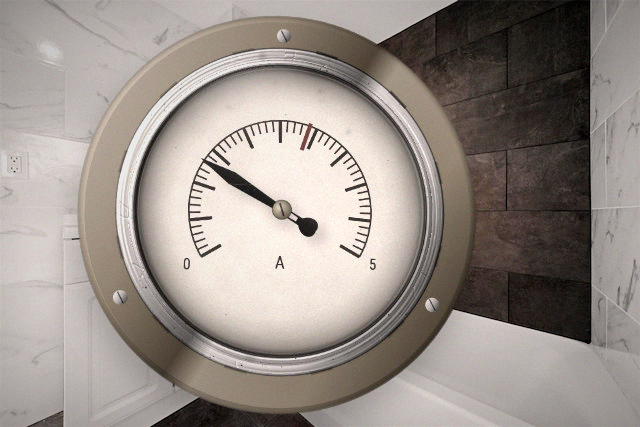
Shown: 1.3 (A)
